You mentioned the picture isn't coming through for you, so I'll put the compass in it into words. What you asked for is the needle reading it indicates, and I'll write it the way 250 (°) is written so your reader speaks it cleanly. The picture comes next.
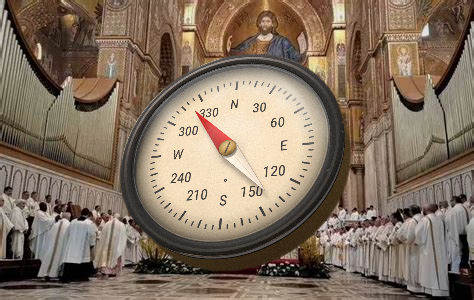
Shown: 320 (°)
